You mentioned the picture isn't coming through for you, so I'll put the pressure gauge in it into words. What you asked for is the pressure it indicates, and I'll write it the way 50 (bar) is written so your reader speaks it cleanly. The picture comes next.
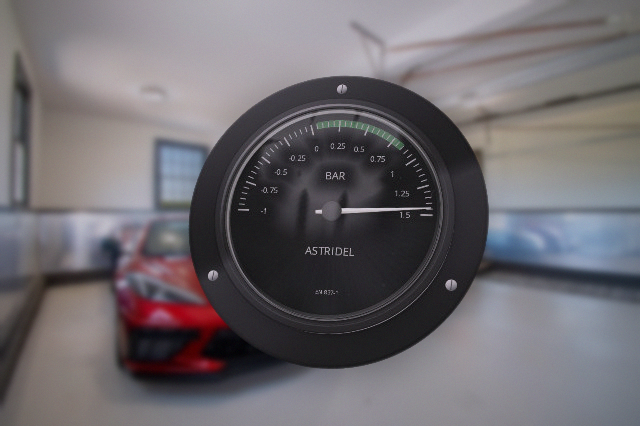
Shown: 1.45 (bar)
